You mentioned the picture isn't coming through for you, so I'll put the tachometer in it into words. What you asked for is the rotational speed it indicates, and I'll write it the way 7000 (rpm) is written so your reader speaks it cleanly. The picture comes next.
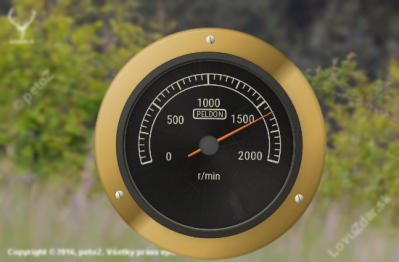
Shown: 1600 (rpm)
